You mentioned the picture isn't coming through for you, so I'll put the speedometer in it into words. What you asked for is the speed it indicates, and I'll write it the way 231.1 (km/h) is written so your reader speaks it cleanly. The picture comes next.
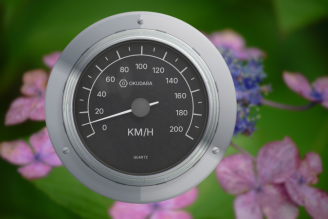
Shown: 10 (km/h)
